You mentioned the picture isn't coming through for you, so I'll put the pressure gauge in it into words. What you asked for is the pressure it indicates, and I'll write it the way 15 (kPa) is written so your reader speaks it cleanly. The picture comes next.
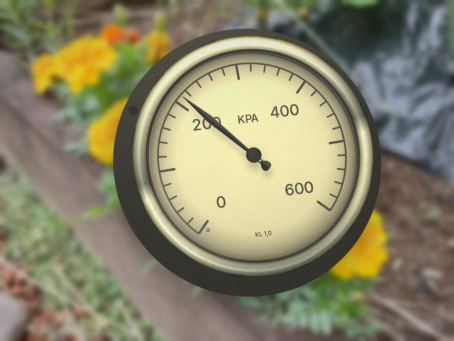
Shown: 210 (kPa)
